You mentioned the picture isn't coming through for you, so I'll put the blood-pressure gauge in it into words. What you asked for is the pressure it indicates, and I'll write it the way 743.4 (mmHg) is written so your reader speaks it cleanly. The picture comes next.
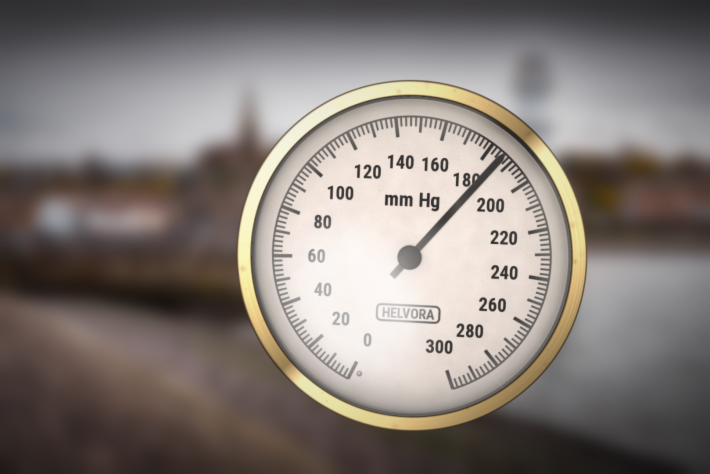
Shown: 186 (mmHg)
